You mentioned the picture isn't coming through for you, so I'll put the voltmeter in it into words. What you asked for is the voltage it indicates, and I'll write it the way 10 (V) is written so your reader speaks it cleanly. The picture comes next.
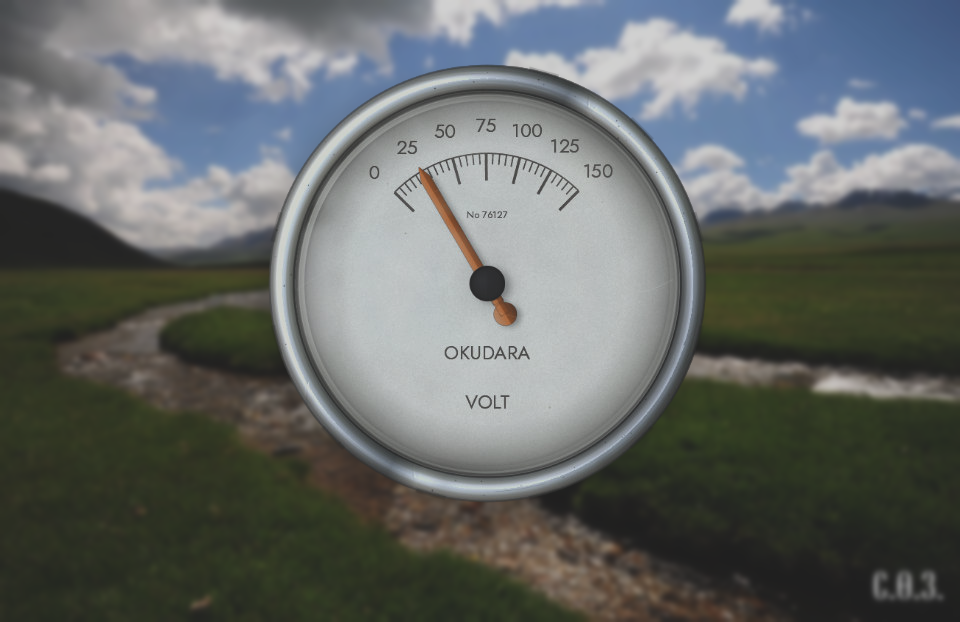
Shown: 25 (V)
